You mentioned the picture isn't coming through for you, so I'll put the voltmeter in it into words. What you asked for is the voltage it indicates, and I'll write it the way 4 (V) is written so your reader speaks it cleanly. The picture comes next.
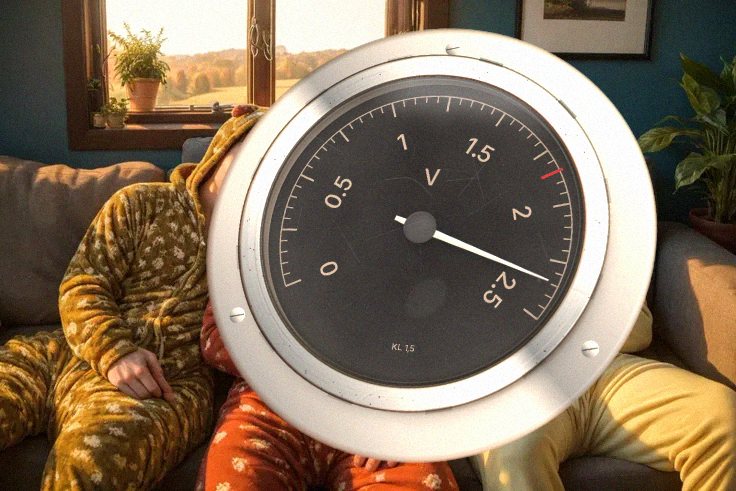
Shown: 2.35 (V)
